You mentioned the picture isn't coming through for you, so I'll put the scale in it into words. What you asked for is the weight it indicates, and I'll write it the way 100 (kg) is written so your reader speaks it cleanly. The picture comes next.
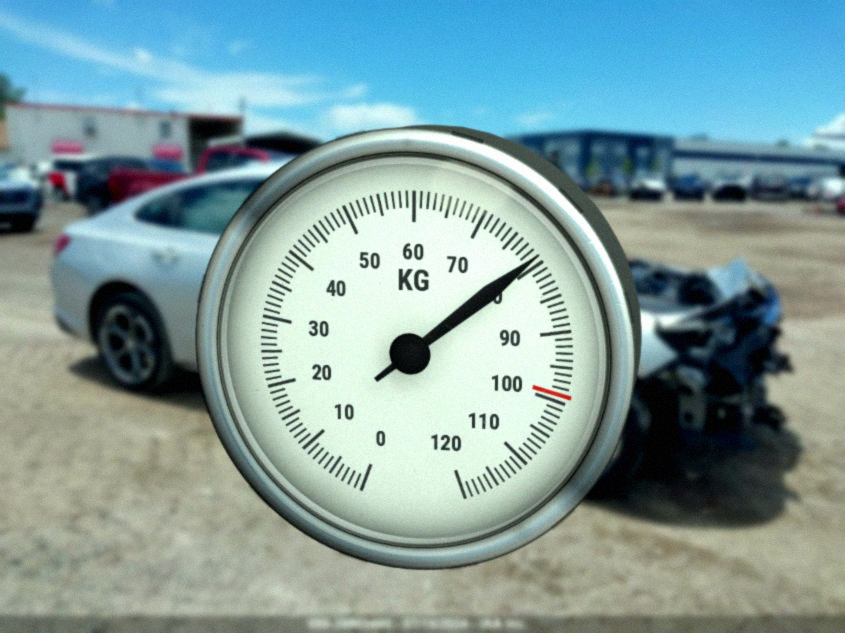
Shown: 79 (kg)
